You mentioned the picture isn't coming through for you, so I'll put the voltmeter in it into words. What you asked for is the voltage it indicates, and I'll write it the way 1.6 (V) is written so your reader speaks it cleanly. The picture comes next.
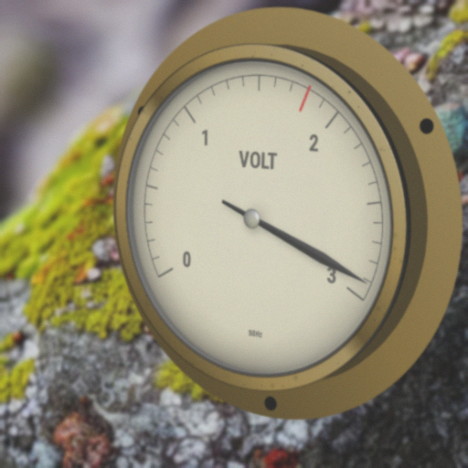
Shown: 2.9 (V)
